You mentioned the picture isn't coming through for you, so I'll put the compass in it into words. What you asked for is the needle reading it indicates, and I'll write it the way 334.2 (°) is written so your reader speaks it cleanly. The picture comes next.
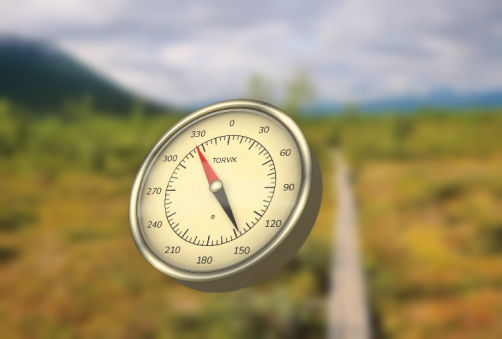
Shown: 325 (°)
